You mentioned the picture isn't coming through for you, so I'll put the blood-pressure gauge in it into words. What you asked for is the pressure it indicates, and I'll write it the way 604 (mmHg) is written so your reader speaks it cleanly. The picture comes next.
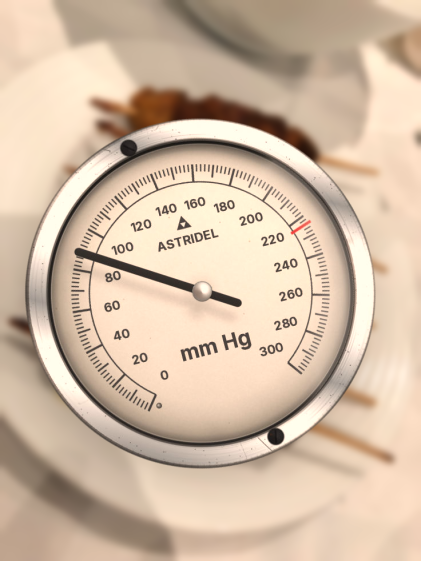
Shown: 88 (mmHg)
